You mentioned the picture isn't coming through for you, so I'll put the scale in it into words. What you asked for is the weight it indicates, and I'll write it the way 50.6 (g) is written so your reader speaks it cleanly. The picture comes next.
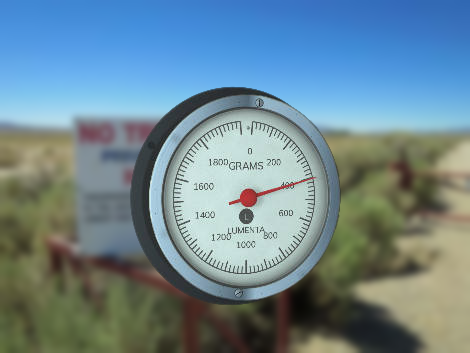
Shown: 400 (g)
